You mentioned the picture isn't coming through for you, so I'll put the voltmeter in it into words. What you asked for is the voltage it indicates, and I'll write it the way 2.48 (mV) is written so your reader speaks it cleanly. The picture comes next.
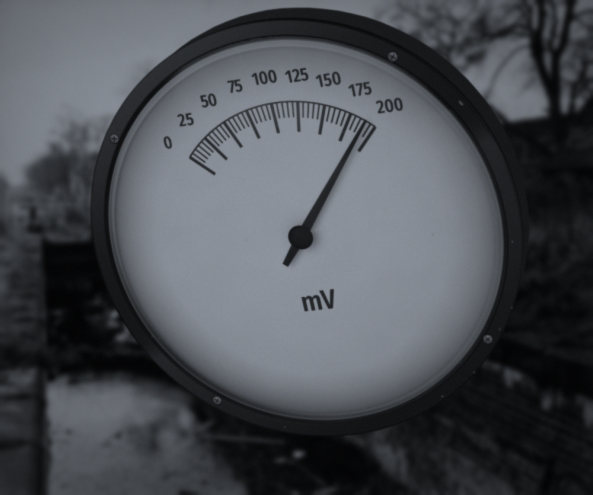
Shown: 190 (mV)
